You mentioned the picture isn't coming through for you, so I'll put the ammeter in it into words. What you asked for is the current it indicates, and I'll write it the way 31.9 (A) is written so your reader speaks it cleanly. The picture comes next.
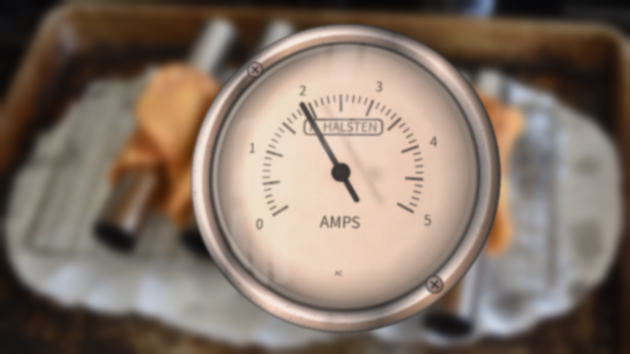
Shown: 1.9 (A)
